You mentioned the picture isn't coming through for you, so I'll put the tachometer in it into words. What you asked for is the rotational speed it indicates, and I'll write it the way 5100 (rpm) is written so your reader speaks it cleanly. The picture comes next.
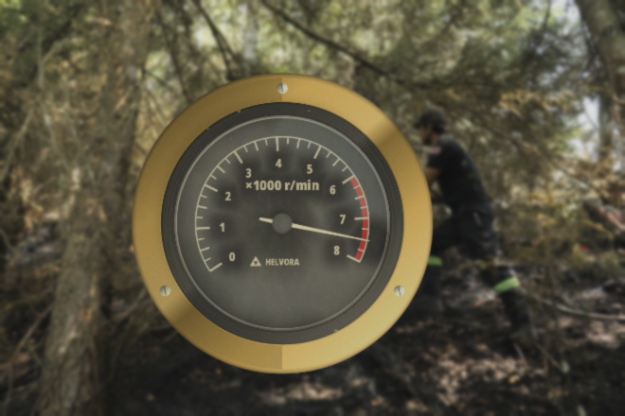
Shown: 7500 (rpm)
